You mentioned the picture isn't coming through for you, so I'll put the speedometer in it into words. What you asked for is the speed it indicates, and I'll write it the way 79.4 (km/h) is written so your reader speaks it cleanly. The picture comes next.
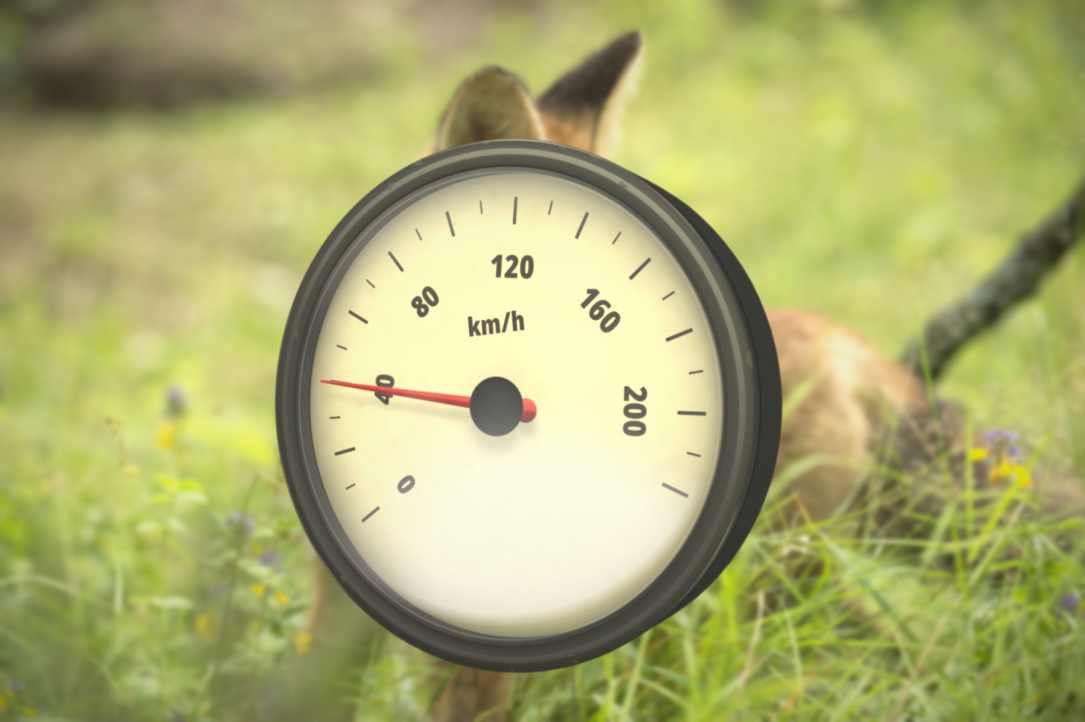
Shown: 40 (km/h)
